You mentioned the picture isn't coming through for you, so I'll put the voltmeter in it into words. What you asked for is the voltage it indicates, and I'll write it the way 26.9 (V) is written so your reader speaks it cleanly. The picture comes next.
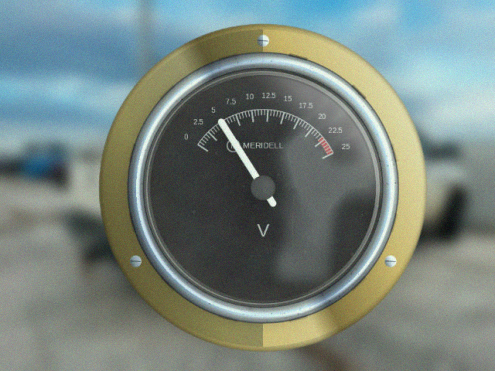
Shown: 5 (V)
